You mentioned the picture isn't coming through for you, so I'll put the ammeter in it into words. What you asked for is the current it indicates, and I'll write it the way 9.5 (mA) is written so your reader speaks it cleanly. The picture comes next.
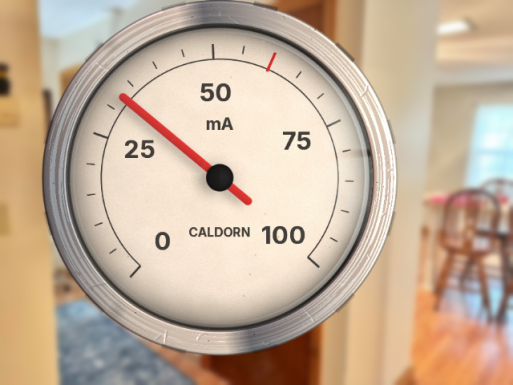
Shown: 32.5 (mA)
